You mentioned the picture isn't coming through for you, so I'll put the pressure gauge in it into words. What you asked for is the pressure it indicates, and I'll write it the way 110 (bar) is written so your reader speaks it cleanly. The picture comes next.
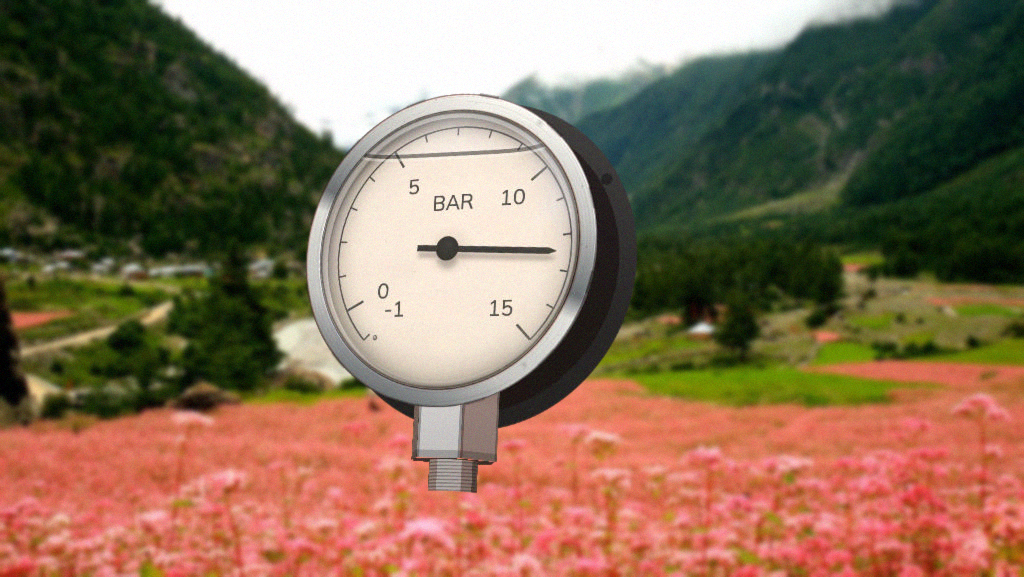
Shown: 12.5 (bar)
